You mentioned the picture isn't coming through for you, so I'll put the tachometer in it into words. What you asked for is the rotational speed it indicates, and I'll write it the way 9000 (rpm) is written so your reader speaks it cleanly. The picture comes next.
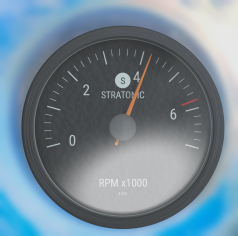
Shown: 4200 (rpm)
